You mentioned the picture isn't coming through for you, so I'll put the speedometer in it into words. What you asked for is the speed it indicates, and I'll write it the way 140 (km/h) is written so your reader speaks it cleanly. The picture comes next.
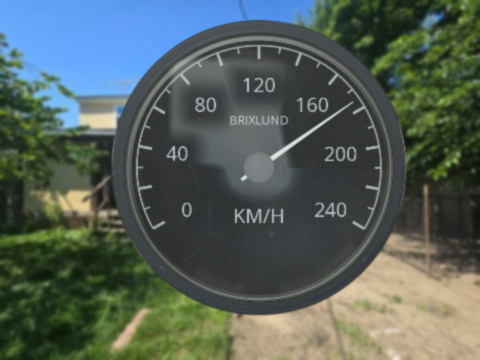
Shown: 175 (km/h)
